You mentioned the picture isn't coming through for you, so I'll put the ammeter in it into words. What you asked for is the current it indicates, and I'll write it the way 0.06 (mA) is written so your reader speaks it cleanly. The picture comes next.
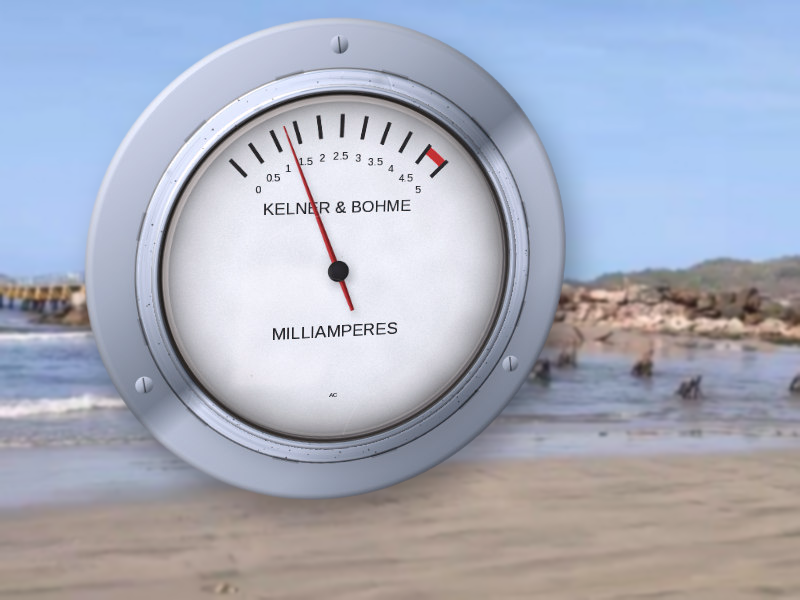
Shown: 1.25 (mA)
